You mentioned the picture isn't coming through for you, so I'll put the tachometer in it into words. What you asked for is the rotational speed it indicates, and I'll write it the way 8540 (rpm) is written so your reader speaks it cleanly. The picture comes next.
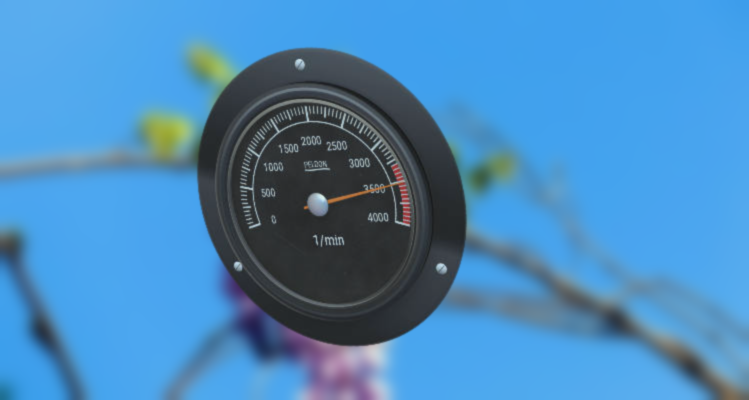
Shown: 3500 (rpm)
